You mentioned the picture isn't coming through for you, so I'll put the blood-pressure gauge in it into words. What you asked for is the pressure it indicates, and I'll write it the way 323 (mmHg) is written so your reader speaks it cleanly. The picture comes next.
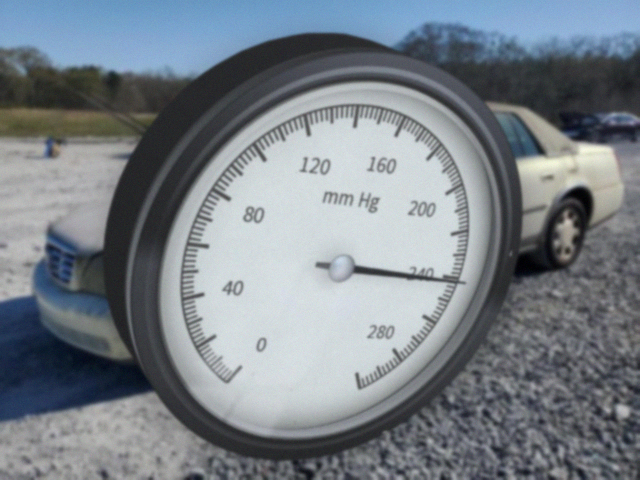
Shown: 240 (mmHg)
